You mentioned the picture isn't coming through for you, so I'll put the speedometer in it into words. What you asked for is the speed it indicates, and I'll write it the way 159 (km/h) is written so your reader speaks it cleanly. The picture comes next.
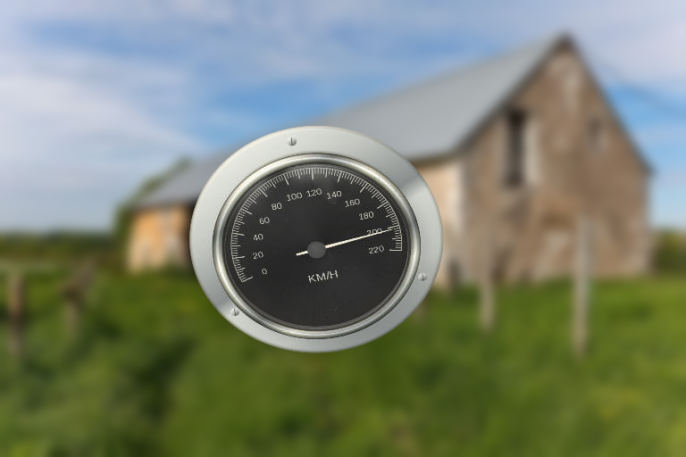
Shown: 200 (km/h)
